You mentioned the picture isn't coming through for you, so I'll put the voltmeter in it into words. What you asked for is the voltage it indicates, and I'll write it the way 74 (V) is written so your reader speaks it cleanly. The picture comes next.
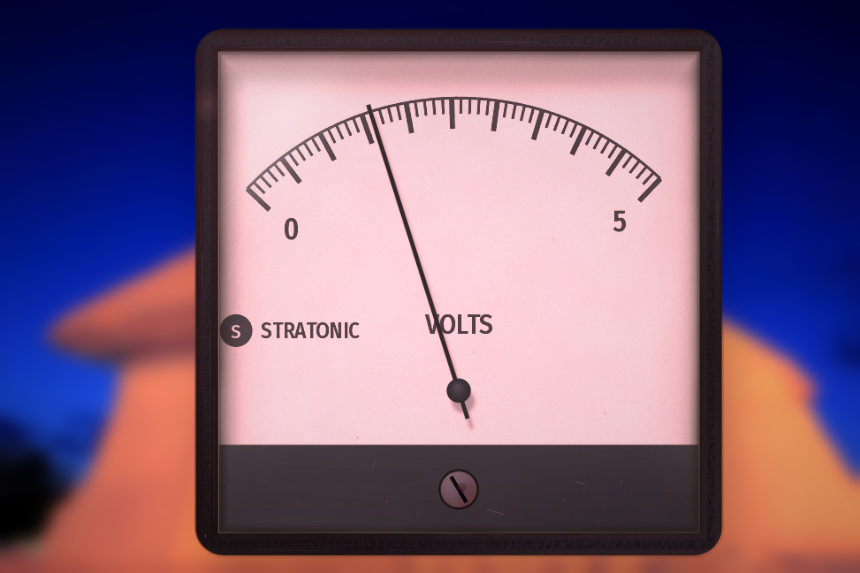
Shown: 1.6 (V)
